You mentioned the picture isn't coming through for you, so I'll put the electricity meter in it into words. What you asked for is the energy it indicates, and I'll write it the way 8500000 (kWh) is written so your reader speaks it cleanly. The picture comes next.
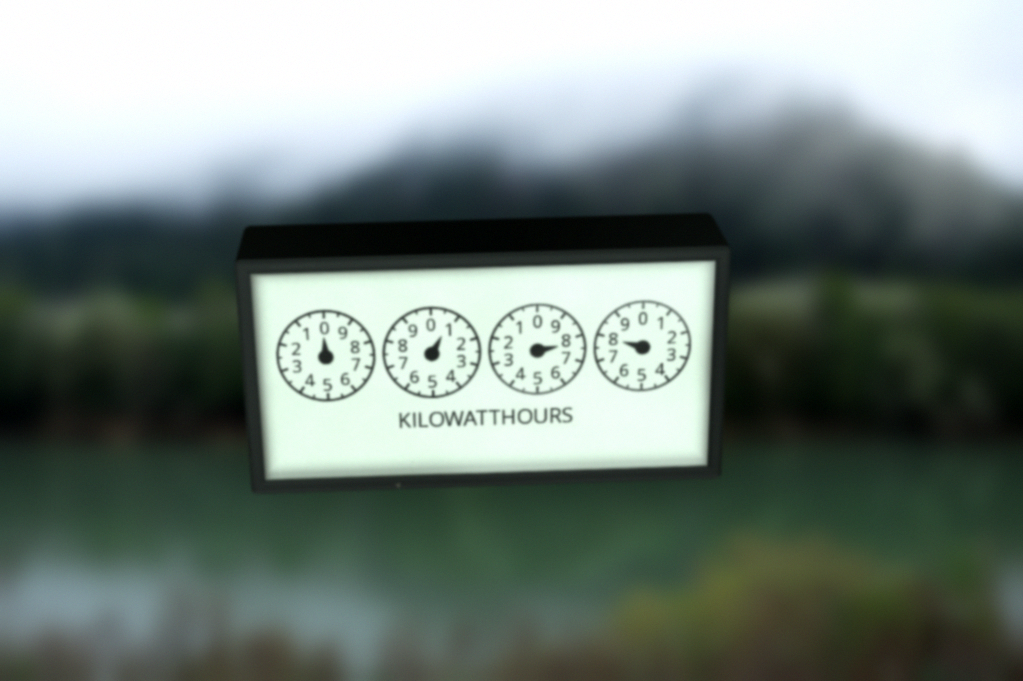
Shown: 78 (kWh)
